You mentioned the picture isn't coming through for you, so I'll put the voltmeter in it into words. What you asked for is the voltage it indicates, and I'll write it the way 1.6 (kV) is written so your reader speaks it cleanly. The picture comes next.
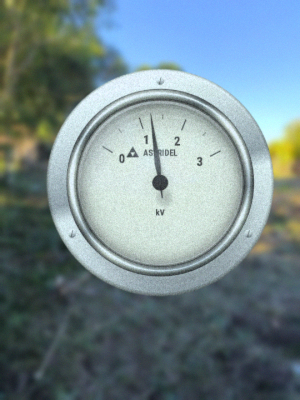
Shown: 1.25 (kV)
